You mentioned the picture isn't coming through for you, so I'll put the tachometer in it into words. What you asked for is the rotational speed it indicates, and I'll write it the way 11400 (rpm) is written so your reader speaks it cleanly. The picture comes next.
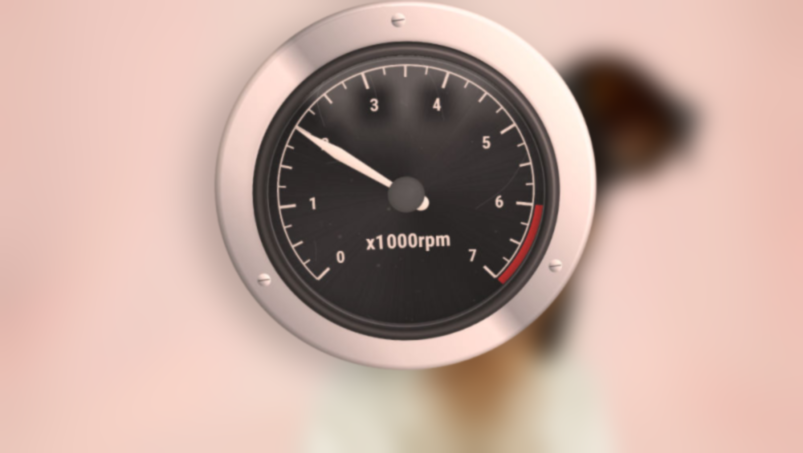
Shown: 2000 (rpm)
